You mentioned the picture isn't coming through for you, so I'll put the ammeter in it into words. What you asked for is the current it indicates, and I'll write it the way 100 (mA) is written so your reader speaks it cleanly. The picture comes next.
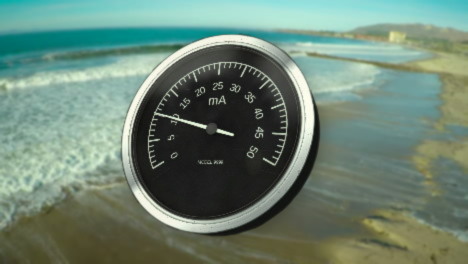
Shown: 10 (mA)
